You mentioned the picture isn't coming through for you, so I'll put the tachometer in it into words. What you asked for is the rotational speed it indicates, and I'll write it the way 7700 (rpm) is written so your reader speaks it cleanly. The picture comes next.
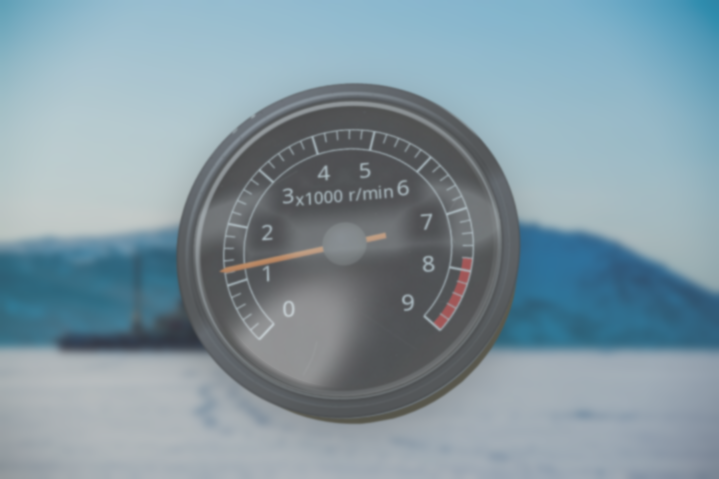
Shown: 1200 (rpm)
